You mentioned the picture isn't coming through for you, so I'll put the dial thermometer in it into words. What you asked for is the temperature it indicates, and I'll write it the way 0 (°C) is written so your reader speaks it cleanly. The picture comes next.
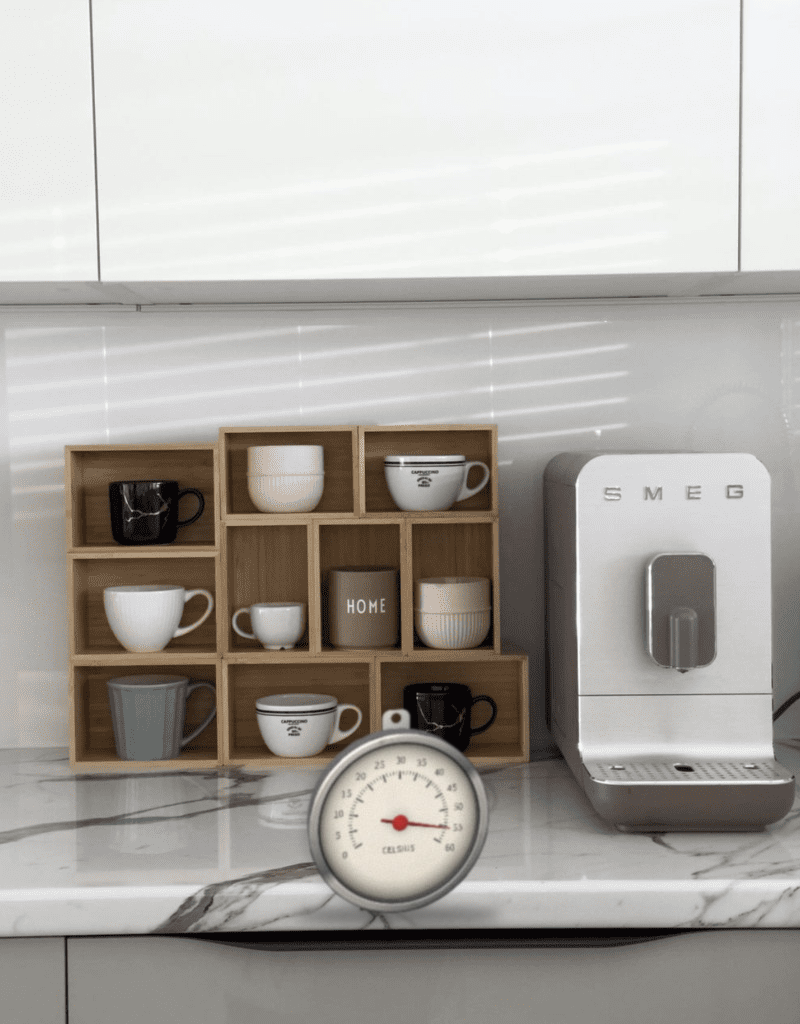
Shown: 55 (°C)
